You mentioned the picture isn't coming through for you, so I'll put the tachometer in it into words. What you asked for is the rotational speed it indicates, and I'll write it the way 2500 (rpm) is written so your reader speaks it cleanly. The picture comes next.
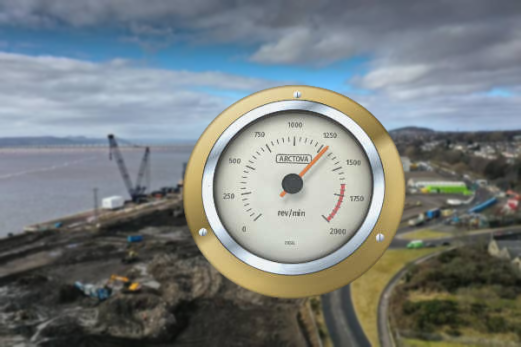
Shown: 1300 (rpm)
